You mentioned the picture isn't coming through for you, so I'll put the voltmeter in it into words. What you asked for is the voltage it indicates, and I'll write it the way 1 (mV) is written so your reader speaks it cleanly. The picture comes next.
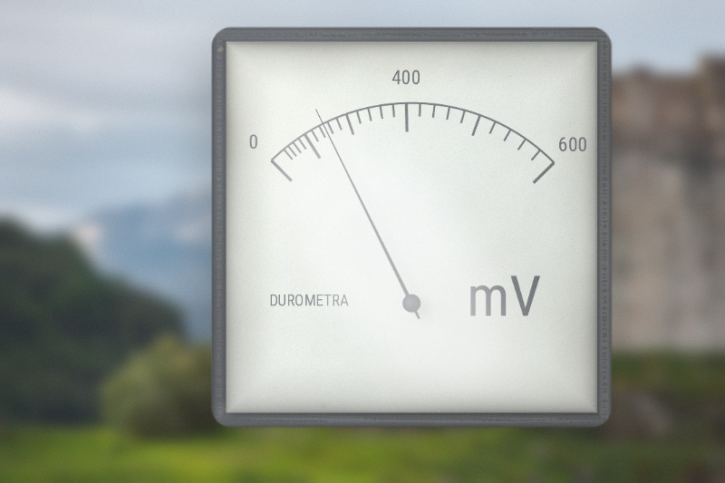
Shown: 250 (mV)
